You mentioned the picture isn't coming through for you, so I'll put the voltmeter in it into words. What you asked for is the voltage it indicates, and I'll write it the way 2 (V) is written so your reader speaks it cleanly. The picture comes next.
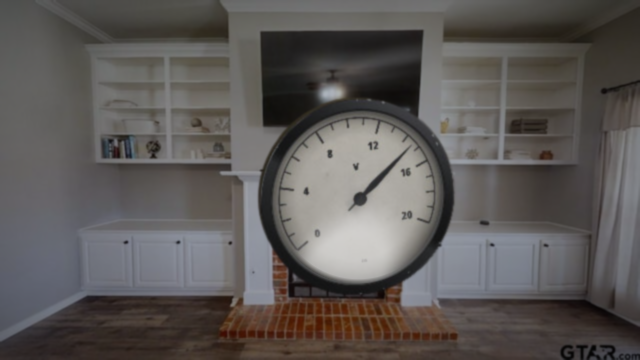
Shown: 14.5 (V)
